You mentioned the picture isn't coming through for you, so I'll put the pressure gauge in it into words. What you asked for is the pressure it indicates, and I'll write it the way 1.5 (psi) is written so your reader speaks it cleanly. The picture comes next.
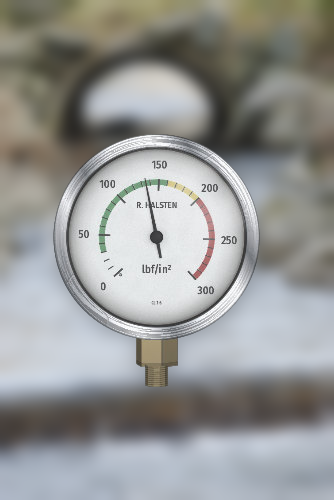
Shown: 135 (psi)
